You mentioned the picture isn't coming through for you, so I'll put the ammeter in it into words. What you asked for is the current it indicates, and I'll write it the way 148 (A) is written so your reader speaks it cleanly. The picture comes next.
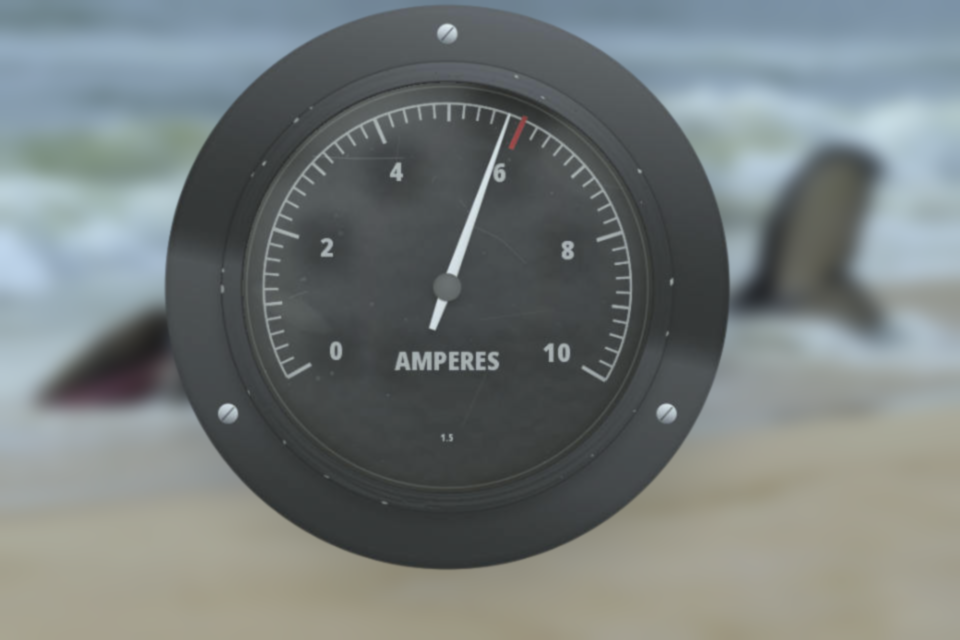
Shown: 5.8 (A)
